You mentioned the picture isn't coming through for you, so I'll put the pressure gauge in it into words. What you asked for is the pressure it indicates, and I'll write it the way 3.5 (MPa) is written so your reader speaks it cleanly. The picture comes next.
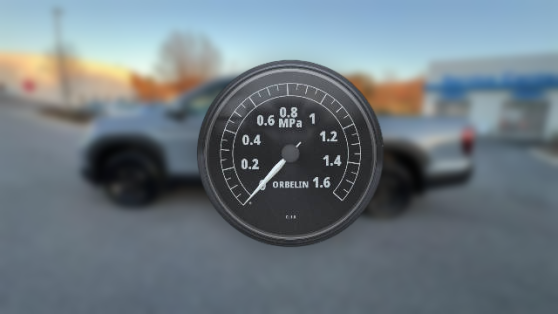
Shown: 0 (MPa)
